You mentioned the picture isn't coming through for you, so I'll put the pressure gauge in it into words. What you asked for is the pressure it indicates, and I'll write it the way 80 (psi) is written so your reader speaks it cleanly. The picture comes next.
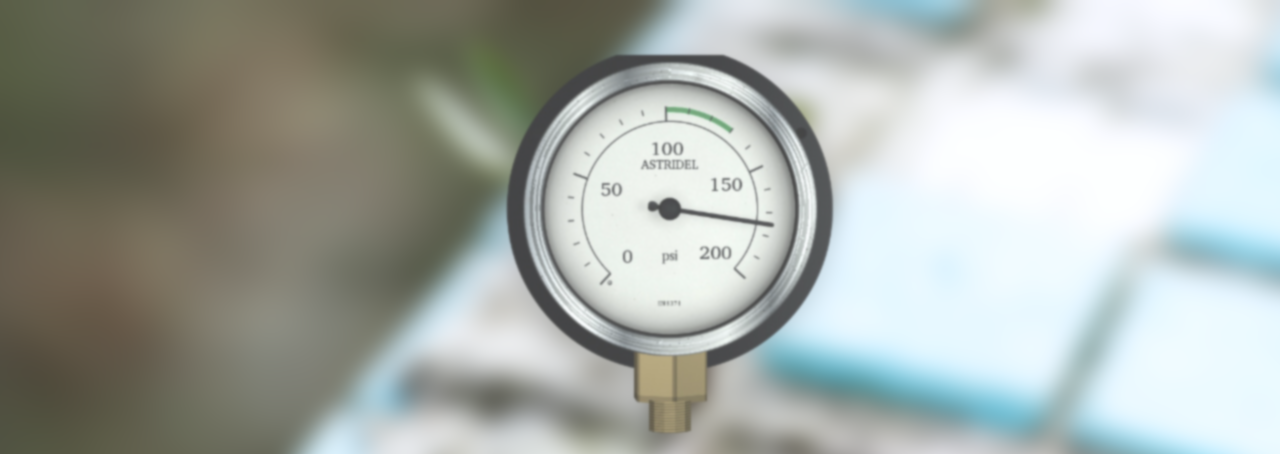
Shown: 175 (psi)
